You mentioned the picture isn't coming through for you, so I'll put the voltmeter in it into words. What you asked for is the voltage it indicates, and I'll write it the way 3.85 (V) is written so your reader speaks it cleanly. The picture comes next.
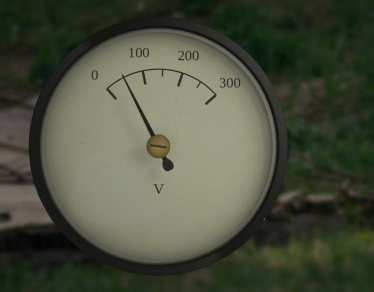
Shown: 50 (V)
